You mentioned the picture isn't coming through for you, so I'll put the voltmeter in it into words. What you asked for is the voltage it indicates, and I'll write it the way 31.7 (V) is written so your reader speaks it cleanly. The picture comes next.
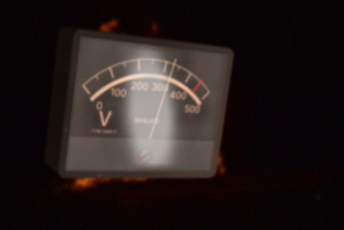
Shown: 325 (V)
